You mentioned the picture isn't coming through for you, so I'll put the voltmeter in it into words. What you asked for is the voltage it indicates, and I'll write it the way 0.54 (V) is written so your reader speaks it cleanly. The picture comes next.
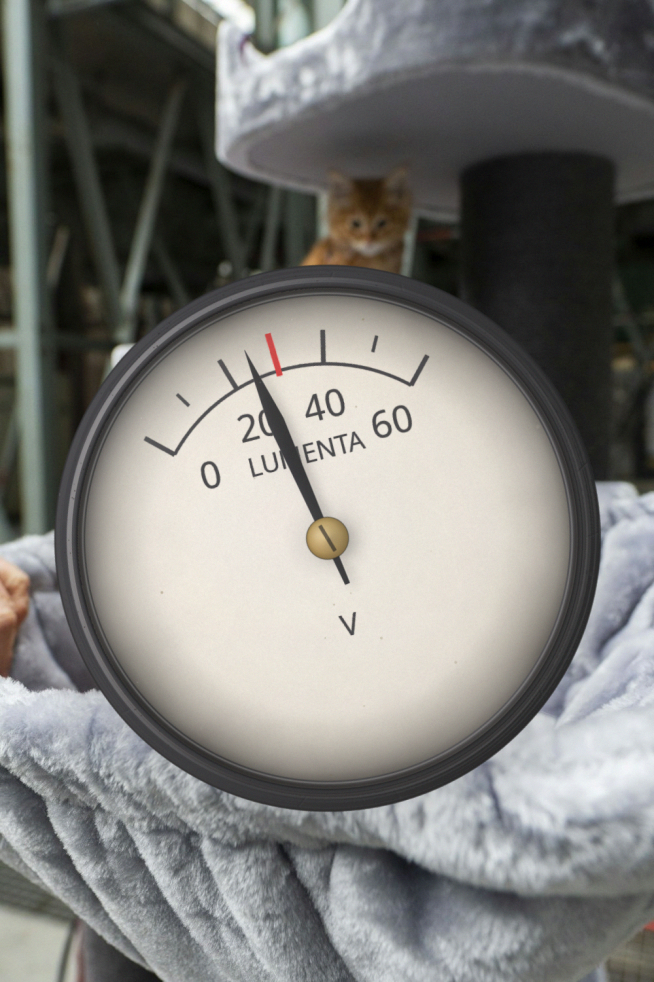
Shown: 25 (V)
